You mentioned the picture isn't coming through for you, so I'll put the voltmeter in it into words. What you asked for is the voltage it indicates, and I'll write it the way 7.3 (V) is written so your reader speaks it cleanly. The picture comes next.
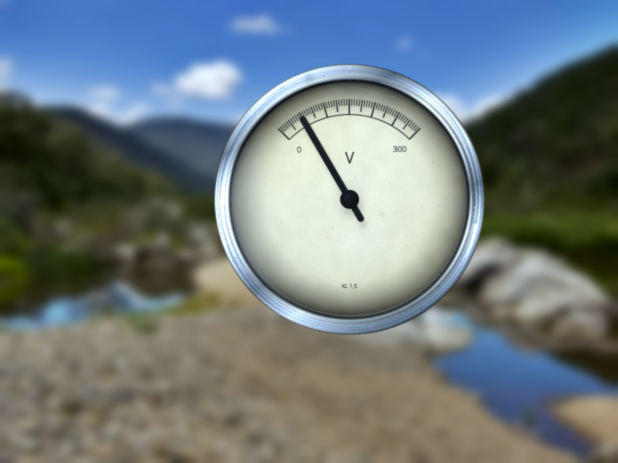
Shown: 50 (V)
